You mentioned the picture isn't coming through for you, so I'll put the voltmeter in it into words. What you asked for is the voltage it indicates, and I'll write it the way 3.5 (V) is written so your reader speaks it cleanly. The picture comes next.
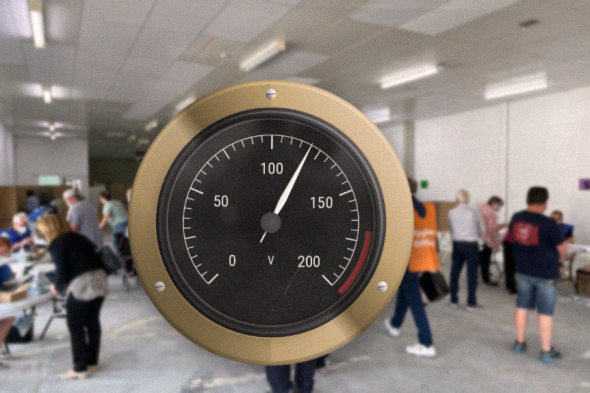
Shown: 120 (V)
